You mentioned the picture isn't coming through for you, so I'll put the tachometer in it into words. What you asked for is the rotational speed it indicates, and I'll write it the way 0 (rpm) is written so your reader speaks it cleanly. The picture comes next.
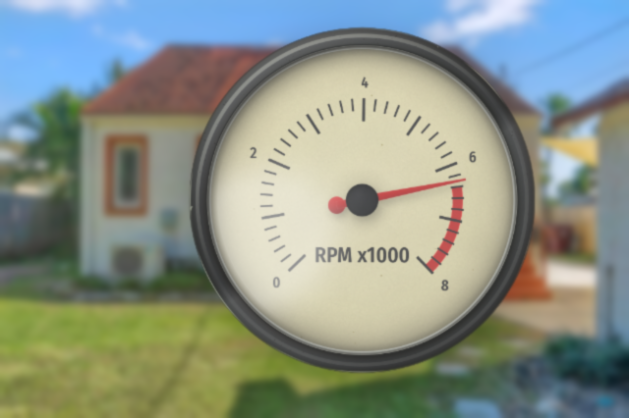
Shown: 6300 (rpm)
